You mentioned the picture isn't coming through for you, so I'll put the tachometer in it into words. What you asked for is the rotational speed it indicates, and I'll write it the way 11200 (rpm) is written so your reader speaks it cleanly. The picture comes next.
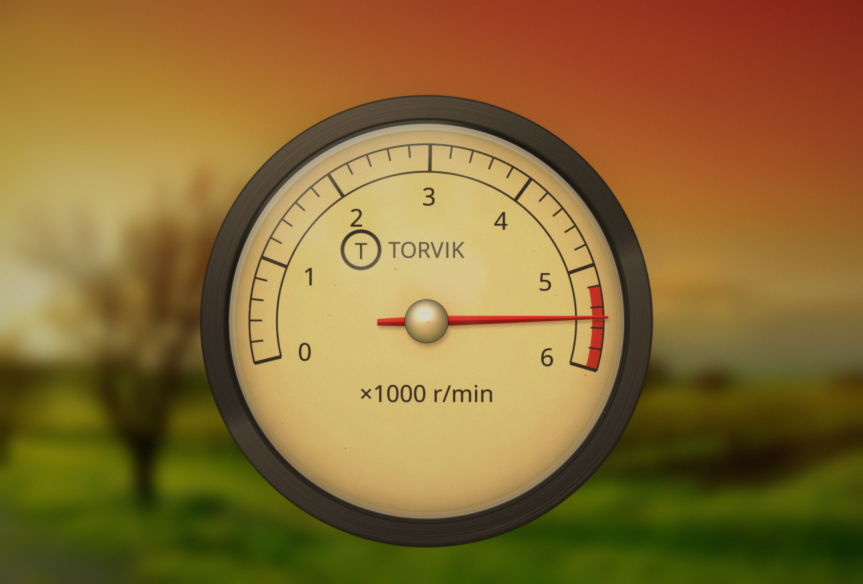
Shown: 5500 (rpm)
